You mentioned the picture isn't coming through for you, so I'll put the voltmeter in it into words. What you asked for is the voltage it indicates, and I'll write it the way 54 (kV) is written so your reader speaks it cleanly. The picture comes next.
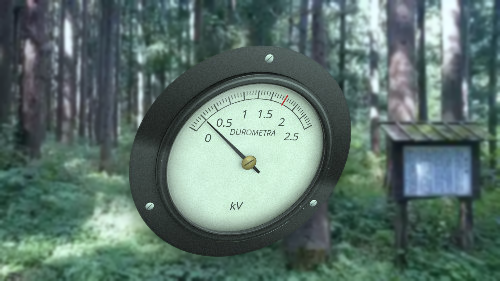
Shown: 0.25 (kV)
